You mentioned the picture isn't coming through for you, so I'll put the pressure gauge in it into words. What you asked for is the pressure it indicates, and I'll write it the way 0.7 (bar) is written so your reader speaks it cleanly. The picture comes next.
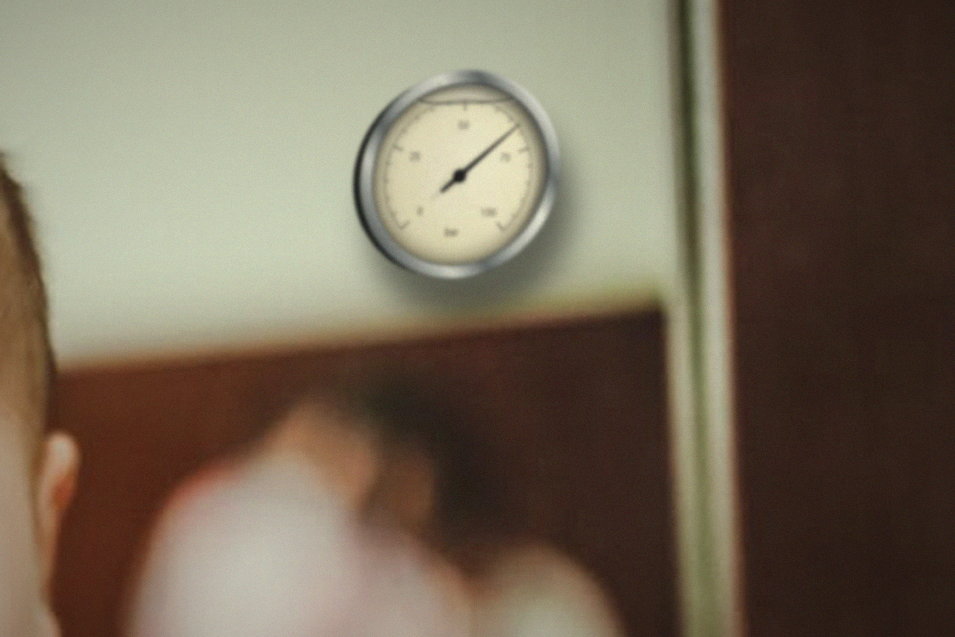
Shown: 67.5 (bar)
